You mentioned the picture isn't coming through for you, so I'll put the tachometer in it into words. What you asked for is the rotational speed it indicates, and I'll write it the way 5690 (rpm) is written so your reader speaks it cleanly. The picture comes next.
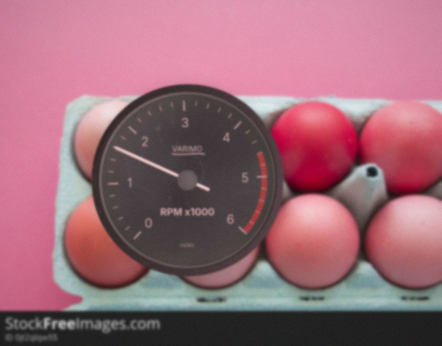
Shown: 1600 (rpm)
